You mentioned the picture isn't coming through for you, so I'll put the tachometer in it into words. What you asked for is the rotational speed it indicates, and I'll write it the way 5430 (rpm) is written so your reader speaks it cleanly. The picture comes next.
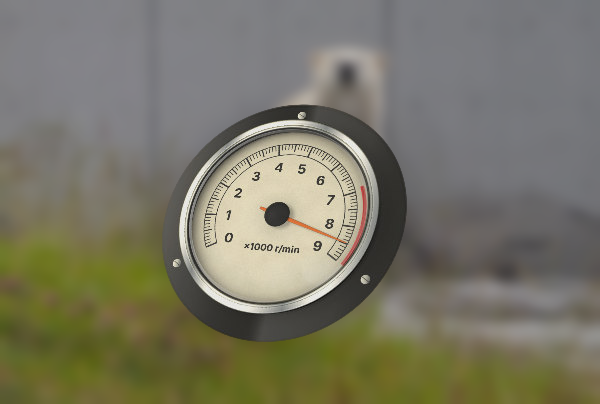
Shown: 8500 (rpm)
